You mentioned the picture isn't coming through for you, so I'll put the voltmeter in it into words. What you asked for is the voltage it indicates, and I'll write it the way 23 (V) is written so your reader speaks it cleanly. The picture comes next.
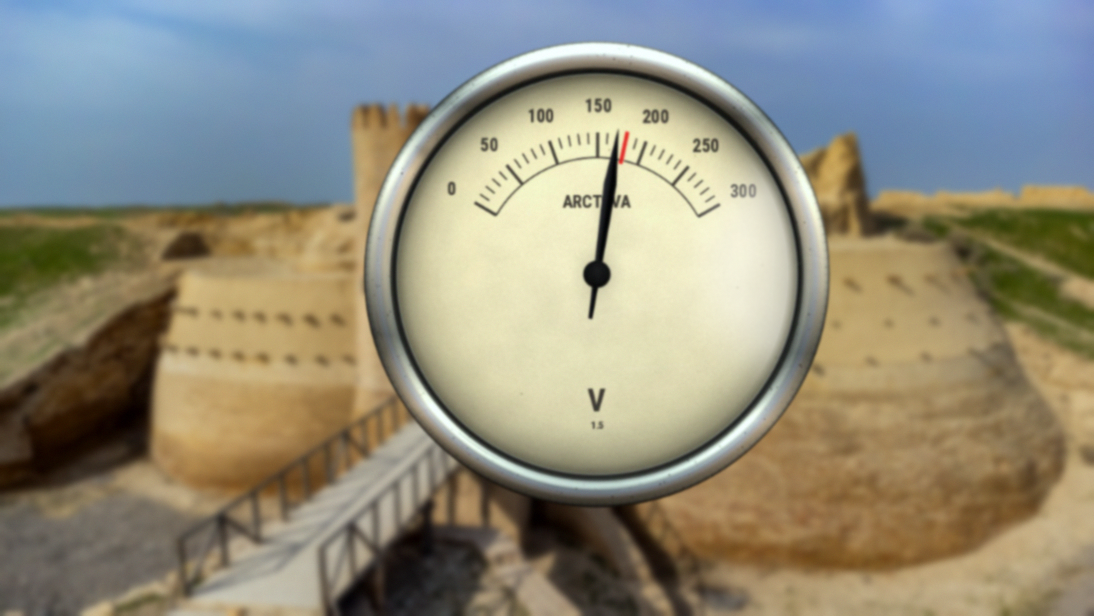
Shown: 170 (V)
